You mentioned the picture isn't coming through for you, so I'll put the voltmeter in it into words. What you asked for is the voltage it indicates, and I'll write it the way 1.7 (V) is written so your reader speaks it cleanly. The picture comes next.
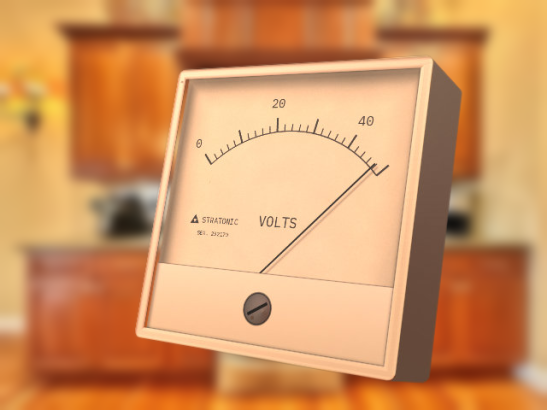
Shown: 48 (V)
